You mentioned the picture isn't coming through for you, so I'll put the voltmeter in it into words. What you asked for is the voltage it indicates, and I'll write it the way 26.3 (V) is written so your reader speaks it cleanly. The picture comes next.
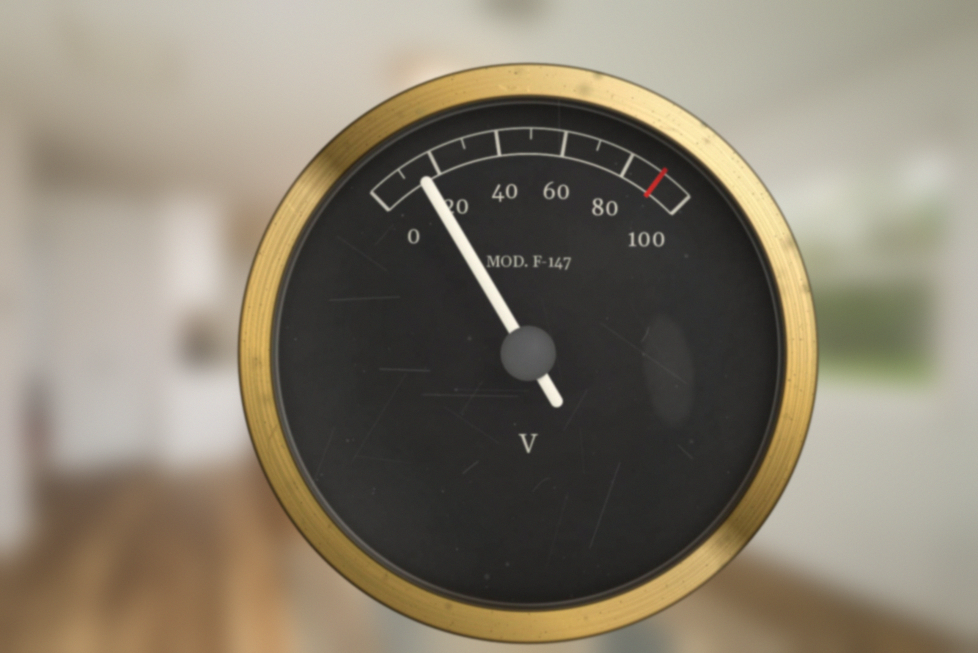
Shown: 15 (V)
